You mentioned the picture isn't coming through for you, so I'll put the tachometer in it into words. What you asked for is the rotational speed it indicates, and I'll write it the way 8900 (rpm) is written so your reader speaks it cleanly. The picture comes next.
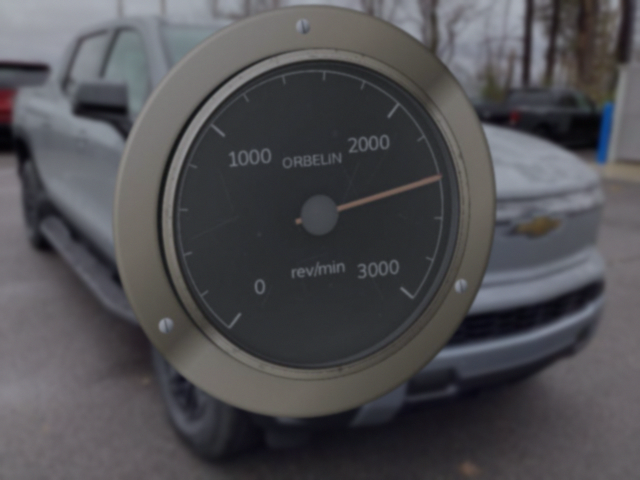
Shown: 2400 (rpm)
